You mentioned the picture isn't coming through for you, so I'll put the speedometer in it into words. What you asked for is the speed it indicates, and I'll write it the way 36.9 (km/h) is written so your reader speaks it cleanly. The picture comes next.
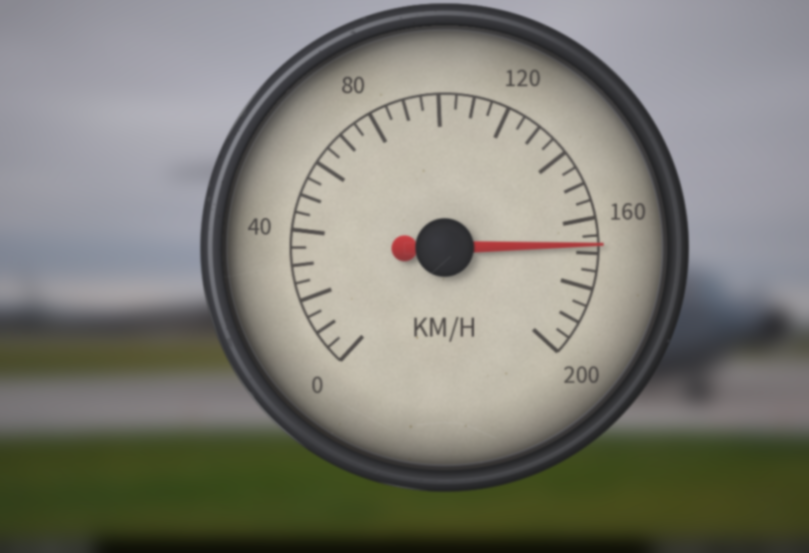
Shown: 167.5 (km/h)
